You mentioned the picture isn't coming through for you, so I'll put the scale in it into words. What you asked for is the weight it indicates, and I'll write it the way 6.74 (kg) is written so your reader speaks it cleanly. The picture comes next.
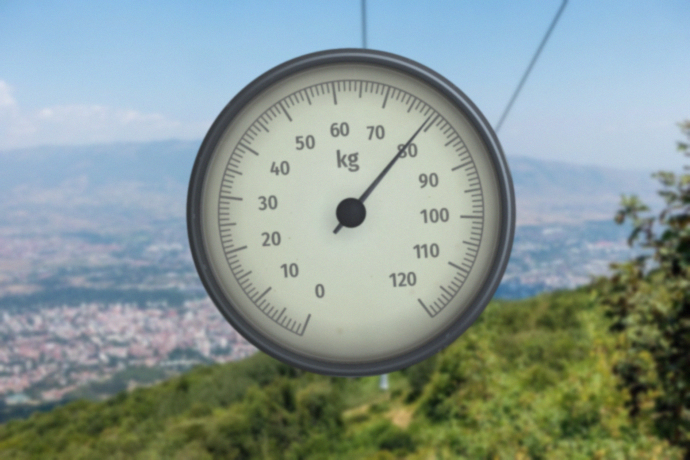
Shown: 79 (kg)
